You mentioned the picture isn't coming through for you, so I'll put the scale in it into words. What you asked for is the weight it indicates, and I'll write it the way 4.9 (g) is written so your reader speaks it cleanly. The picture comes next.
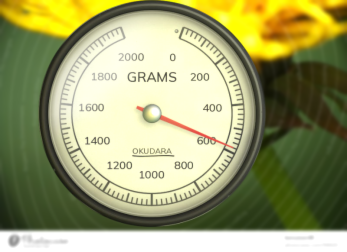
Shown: 580 (g)
